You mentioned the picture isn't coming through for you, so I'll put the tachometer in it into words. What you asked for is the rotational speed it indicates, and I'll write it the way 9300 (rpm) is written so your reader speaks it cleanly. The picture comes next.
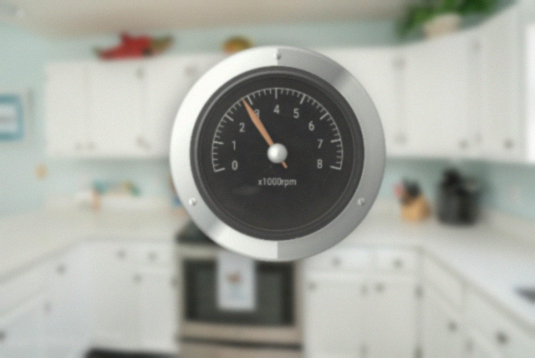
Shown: 2800 (rpm)
